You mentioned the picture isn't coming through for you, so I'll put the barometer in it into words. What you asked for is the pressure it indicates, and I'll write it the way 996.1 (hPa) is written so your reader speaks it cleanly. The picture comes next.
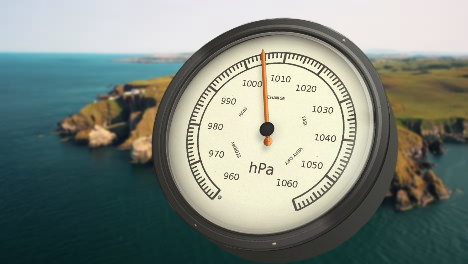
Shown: 1005 (hPa)
